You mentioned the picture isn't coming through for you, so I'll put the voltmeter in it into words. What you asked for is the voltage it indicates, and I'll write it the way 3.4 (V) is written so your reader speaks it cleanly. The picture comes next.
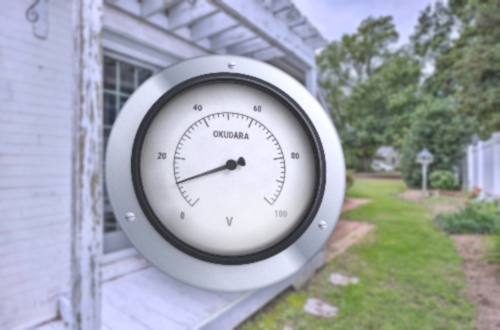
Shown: 10 (V)
